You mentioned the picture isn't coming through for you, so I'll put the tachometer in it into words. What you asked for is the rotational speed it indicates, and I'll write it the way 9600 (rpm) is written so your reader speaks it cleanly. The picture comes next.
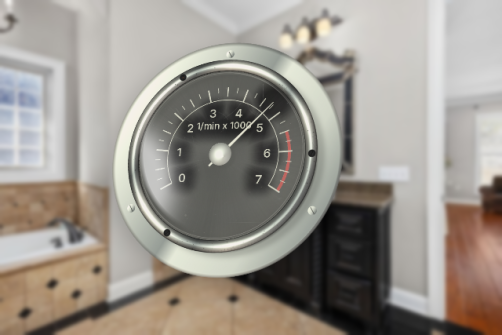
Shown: 4750 (rpm)
